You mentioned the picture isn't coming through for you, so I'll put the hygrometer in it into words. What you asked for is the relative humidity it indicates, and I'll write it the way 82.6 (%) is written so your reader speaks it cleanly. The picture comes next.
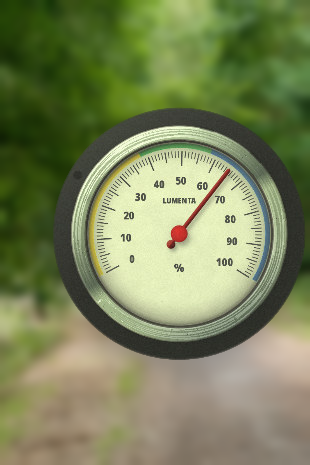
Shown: 65 (%)
